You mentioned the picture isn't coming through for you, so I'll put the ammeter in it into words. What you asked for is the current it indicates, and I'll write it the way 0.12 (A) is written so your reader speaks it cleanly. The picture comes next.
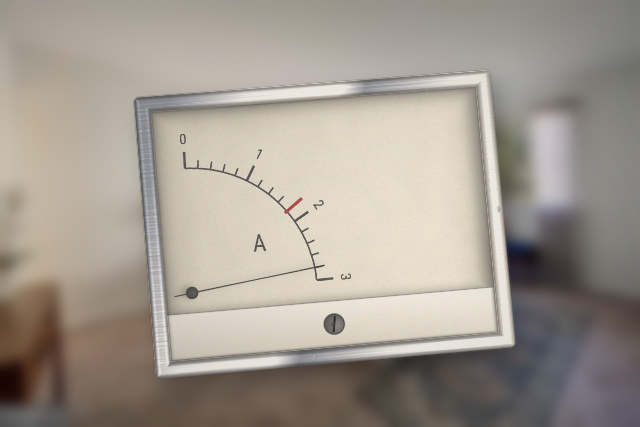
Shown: 2.8 (A)
